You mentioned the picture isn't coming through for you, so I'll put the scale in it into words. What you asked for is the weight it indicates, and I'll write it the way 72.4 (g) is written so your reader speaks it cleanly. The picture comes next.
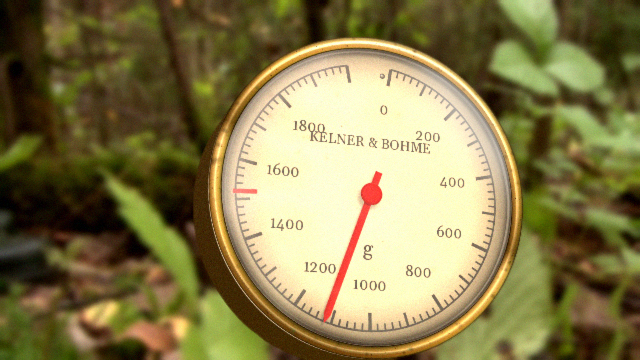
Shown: 1120 (g)
